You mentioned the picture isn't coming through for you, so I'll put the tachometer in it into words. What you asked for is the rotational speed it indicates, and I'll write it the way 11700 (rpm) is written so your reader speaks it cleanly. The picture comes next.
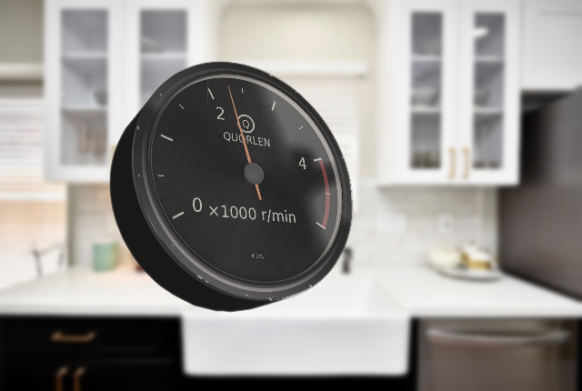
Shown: 2250 (rpm)
